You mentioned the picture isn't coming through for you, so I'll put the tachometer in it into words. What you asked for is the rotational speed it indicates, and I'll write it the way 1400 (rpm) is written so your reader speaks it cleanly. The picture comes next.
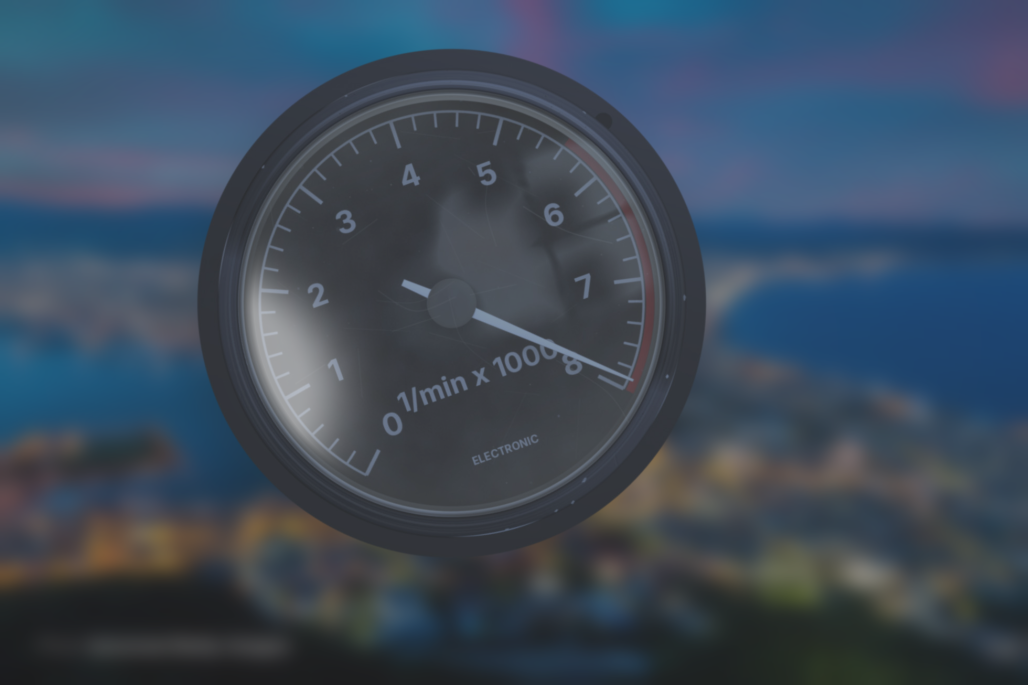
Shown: 7900 (rpm)
